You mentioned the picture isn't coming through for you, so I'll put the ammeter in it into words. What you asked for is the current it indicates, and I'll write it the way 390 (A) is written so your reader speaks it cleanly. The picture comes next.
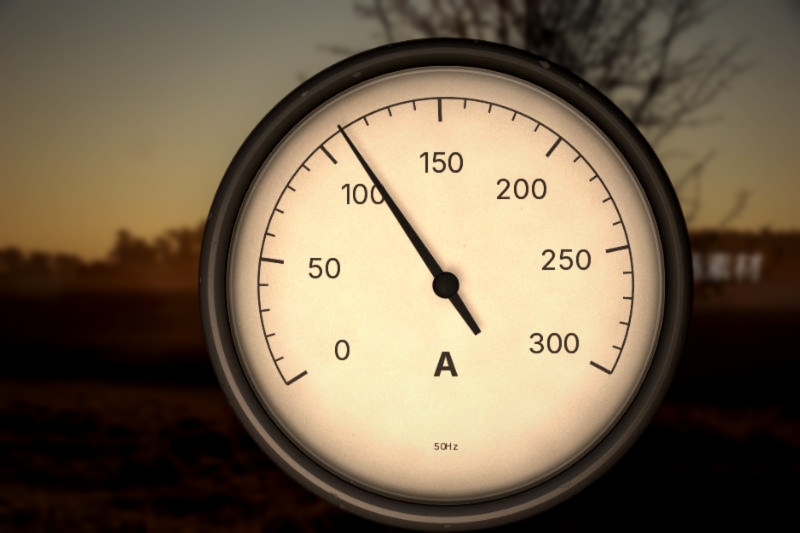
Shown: 110 (A)
